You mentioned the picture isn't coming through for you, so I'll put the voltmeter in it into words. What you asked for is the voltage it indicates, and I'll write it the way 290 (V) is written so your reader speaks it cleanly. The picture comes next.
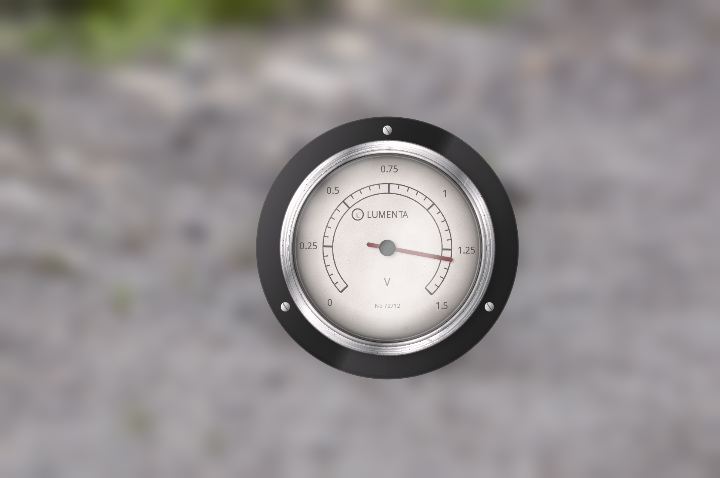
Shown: 1.3 (V)
